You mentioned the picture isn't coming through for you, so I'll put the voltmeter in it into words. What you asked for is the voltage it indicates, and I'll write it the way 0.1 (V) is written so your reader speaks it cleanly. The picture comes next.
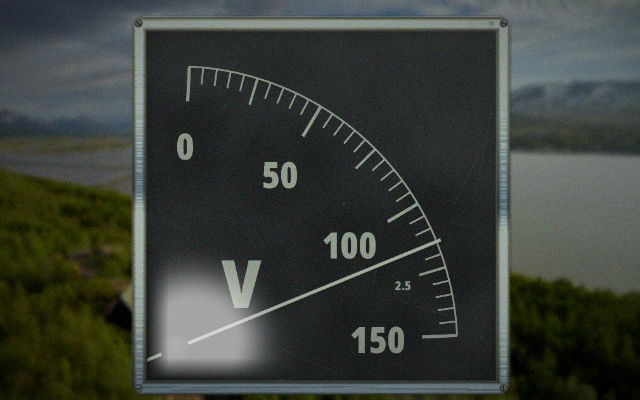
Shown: 115 (V)
